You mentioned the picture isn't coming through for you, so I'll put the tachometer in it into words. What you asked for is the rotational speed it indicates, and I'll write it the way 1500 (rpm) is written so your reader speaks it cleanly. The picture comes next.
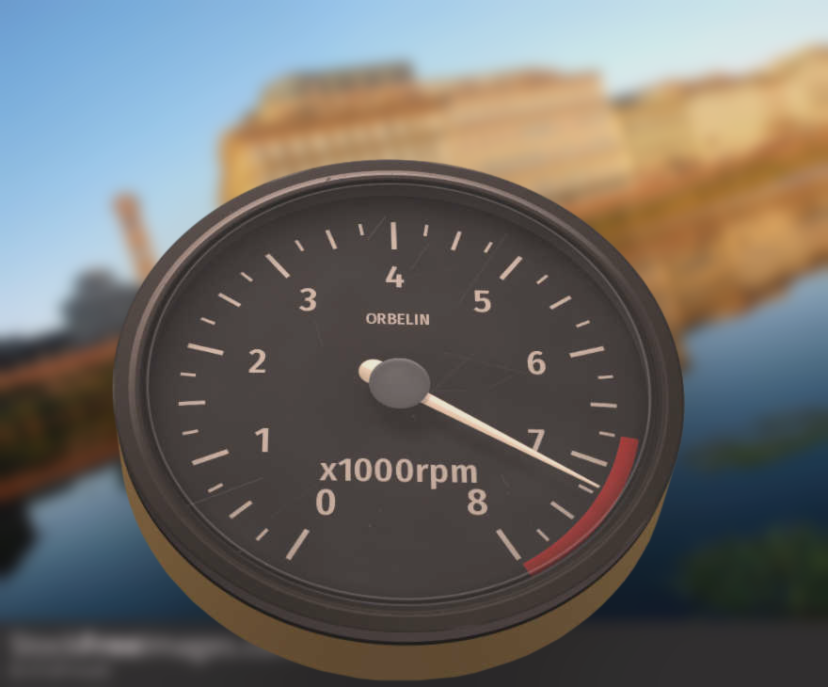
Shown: 7250 (rpm)
